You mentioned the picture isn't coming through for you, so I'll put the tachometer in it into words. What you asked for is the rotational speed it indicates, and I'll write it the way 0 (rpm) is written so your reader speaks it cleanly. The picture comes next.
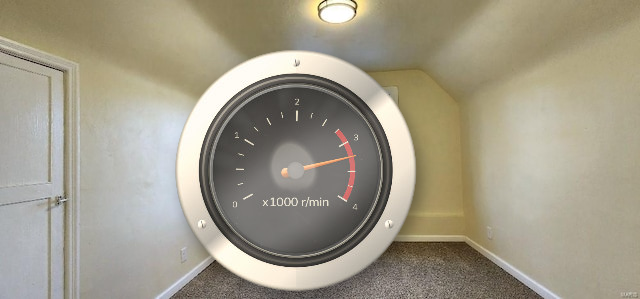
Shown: 3250 (rpm)
